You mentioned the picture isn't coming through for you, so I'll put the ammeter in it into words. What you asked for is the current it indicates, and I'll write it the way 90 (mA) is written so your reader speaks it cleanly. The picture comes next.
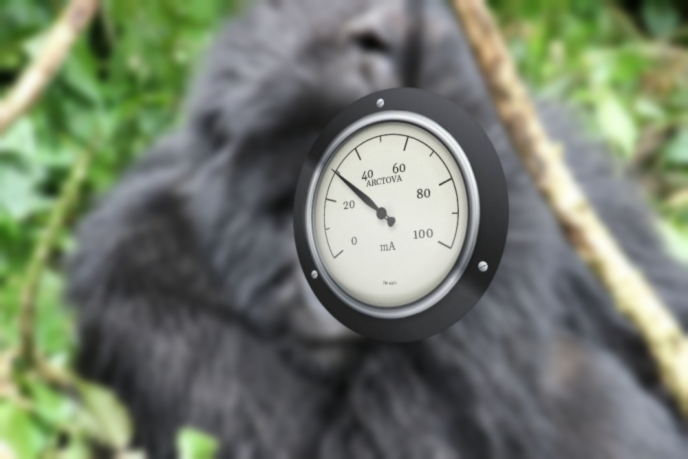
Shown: 30 (mA)
